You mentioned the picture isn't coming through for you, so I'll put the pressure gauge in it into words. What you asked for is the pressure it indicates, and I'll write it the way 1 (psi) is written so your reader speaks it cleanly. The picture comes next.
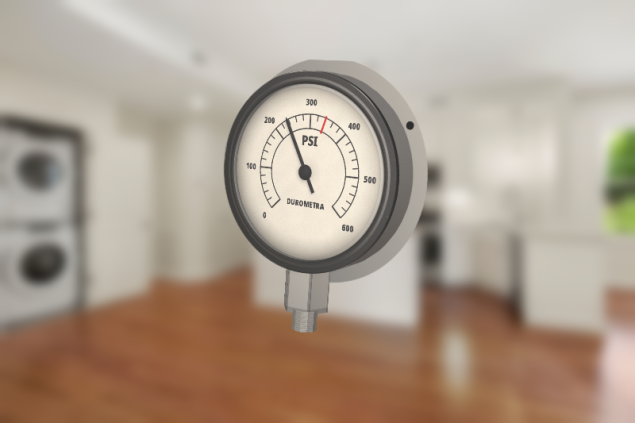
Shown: 240 (psi)
